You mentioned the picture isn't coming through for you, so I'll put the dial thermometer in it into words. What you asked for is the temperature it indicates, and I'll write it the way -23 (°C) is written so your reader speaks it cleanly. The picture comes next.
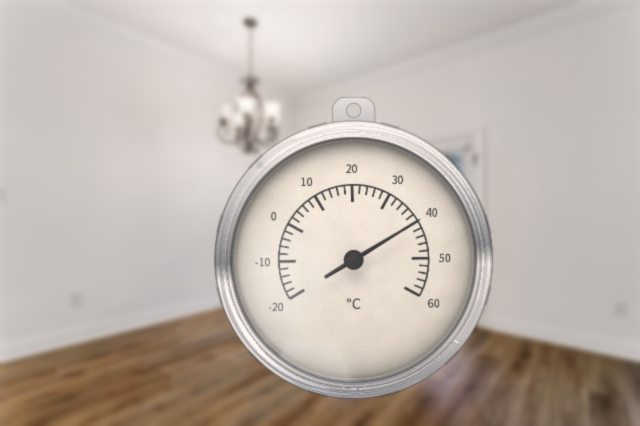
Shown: 40 (°C)
